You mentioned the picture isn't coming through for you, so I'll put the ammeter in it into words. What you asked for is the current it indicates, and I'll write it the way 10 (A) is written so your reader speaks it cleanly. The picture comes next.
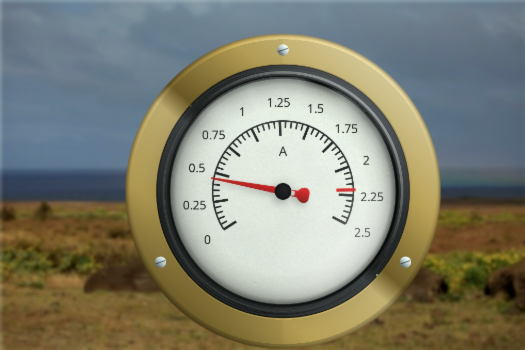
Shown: 0.45 (A)
